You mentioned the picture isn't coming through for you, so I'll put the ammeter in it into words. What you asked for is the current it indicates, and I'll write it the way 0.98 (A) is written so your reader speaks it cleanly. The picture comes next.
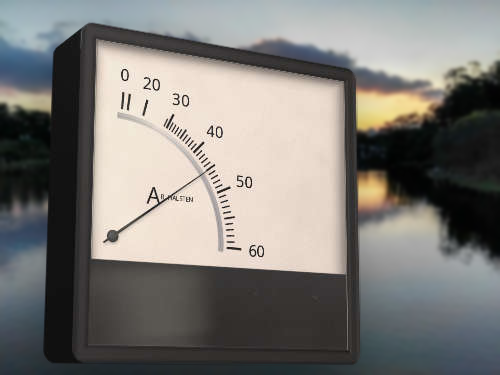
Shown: 45 (A)
